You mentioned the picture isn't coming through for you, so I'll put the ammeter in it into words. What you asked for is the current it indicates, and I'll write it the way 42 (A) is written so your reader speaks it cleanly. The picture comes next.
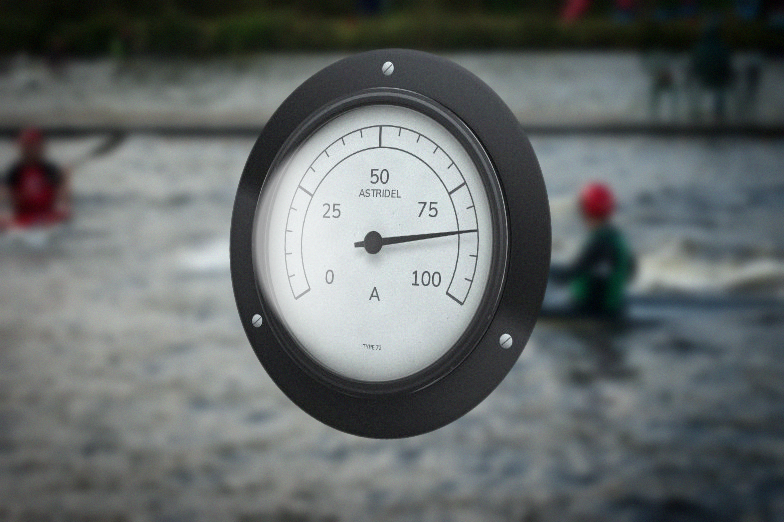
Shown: 85 (A)
